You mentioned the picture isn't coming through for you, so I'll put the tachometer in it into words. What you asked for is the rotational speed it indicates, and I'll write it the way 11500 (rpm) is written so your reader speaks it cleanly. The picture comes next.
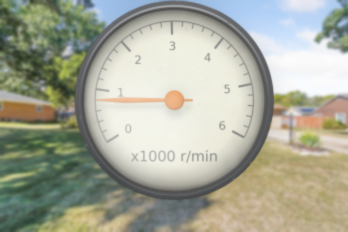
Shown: 800 (rpm)
